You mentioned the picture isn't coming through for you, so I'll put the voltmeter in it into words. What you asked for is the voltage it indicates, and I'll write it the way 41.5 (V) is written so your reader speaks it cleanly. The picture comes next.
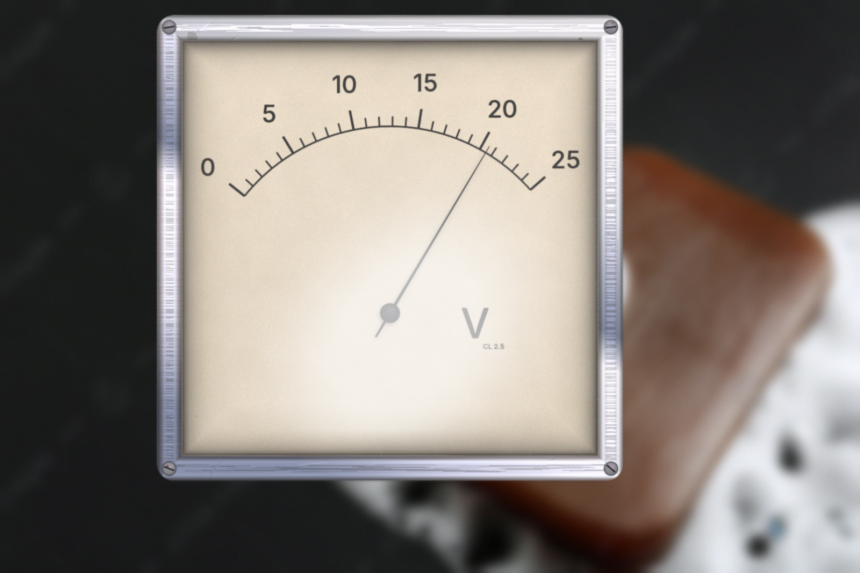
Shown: 20.5 (V)
